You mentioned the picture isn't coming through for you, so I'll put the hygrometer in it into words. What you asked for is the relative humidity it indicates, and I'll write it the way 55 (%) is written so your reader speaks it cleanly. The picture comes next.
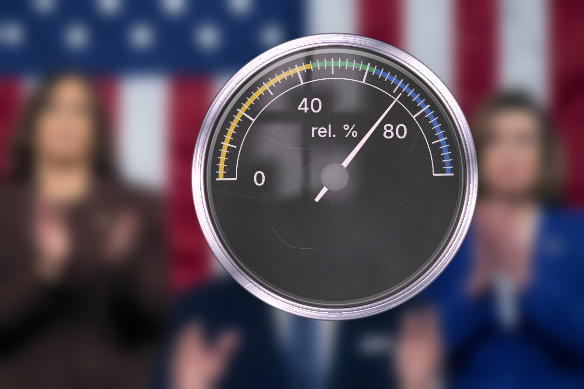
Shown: 72 (%)
